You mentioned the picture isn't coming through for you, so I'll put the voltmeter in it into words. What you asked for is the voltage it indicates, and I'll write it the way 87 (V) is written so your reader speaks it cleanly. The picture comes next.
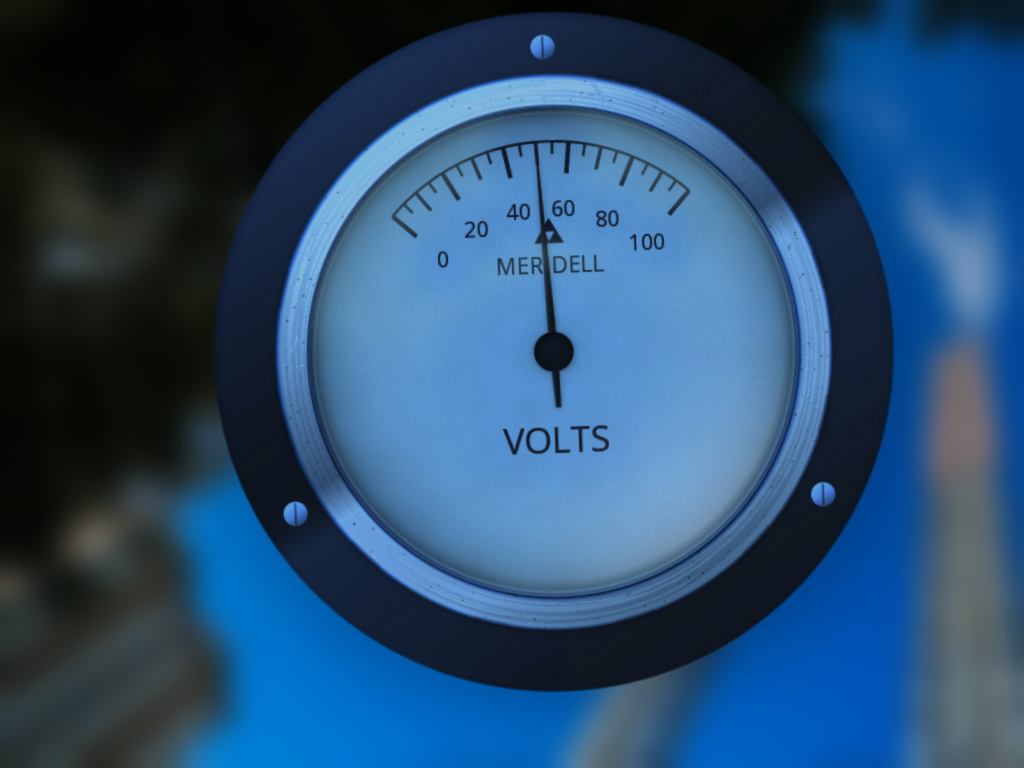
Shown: 50 (V)
